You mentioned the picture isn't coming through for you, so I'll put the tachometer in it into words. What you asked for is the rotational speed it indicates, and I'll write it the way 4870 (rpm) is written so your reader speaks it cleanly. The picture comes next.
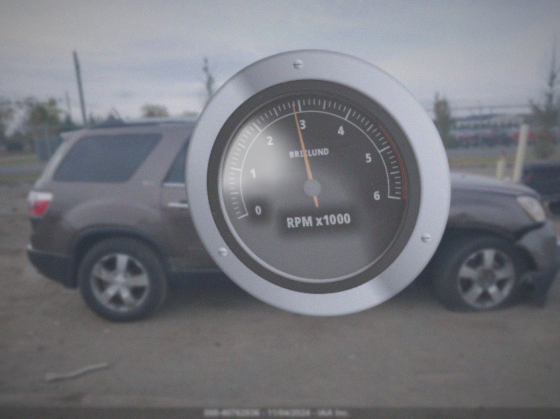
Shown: 2900 (rpm)
